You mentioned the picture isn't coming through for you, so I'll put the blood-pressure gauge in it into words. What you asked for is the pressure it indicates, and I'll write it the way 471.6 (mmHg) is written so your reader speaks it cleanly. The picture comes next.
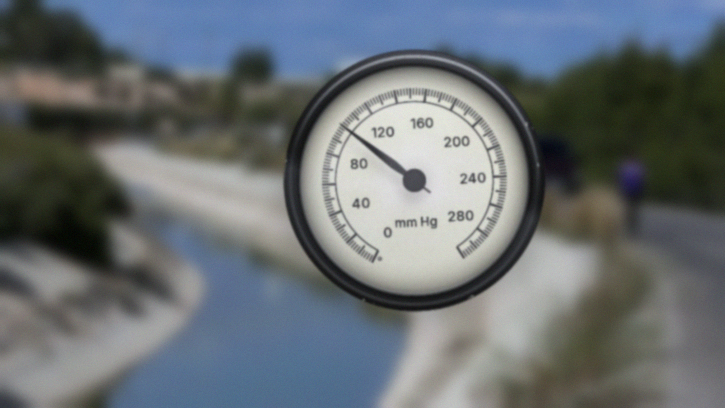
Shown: 100 (mmHg)
